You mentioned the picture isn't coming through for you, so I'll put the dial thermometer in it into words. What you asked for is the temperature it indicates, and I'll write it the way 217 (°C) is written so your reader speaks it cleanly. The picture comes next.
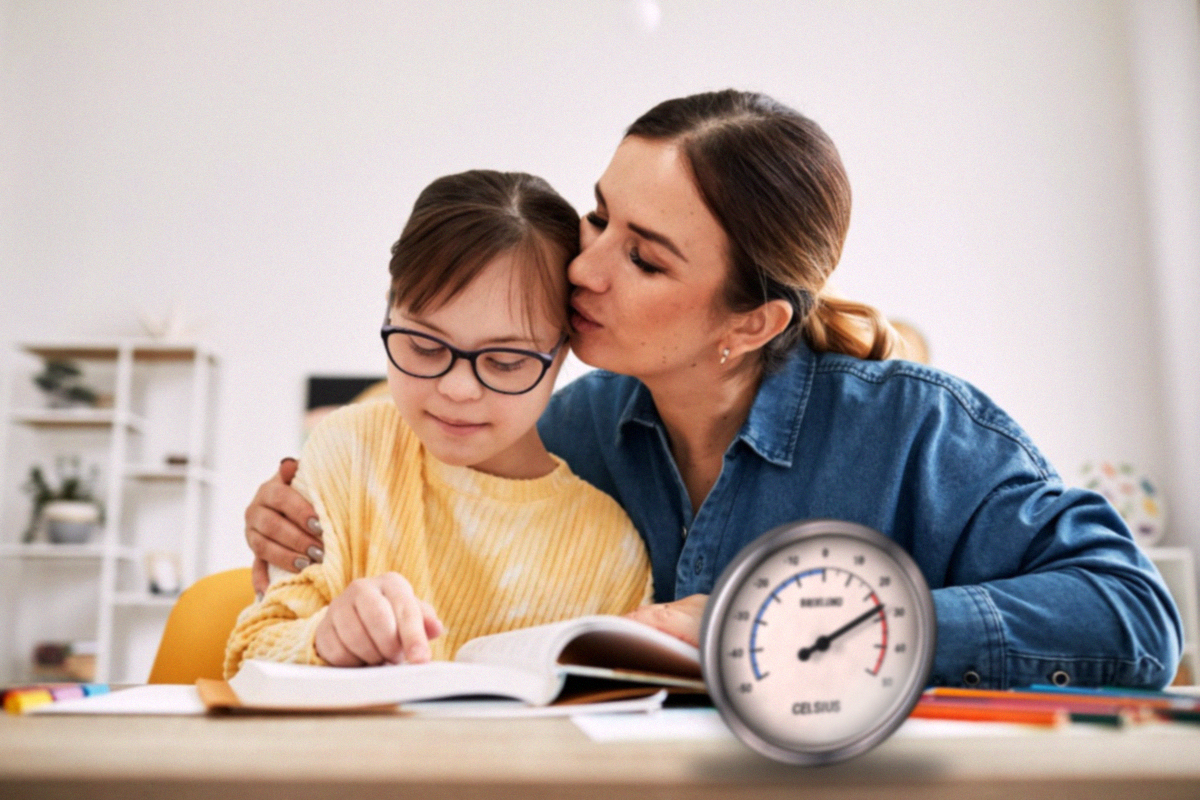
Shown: 25 (°C)
